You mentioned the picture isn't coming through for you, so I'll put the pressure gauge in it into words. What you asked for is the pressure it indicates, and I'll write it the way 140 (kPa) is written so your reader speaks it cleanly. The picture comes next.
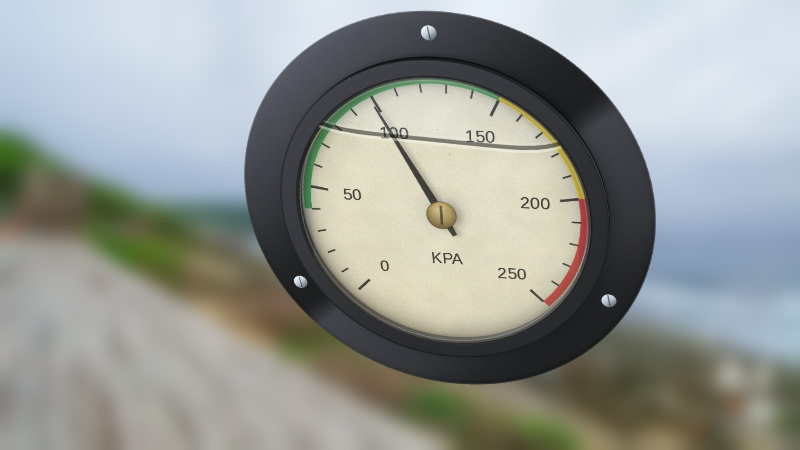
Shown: 100 (kPa)
